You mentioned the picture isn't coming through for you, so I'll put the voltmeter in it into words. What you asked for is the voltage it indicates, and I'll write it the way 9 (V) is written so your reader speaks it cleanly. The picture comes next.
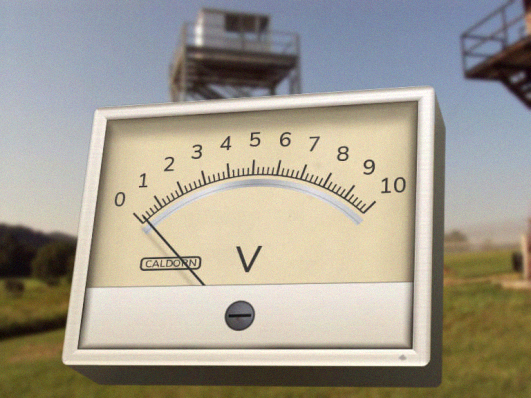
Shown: 0.2 (V)
